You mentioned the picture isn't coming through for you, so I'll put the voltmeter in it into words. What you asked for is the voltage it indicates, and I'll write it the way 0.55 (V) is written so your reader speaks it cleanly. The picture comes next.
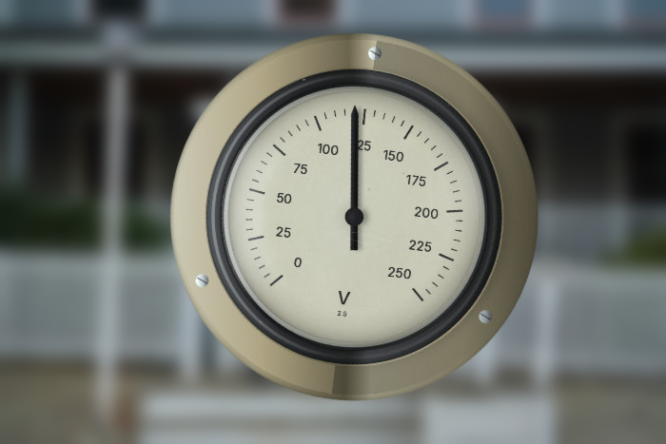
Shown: 120 (V)
